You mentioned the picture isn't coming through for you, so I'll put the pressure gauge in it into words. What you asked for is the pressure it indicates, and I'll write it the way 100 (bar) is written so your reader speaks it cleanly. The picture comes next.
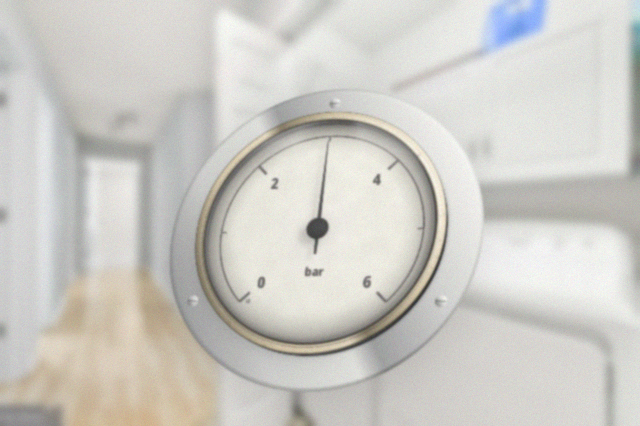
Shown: 3 (bar)
